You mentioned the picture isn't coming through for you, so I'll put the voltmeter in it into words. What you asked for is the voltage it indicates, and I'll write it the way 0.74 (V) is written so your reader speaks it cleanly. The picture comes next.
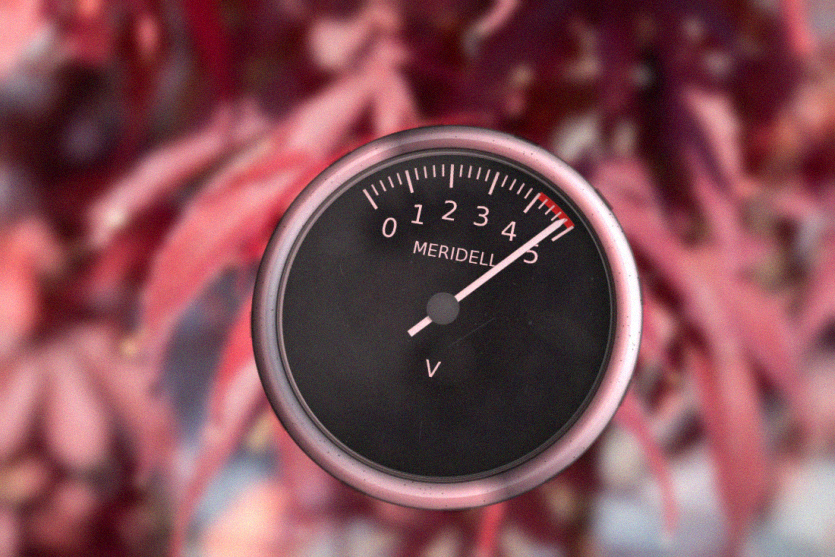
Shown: 4.8 (V)
